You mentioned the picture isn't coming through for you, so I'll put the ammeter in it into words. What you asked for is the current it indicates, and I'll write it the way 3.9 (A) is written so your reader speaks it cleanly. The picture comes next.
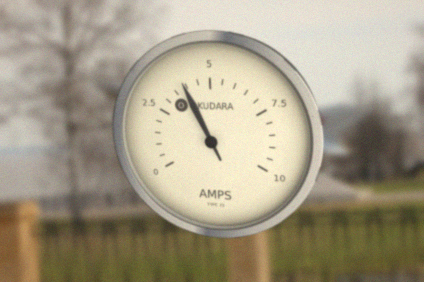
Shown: 4 (A)
